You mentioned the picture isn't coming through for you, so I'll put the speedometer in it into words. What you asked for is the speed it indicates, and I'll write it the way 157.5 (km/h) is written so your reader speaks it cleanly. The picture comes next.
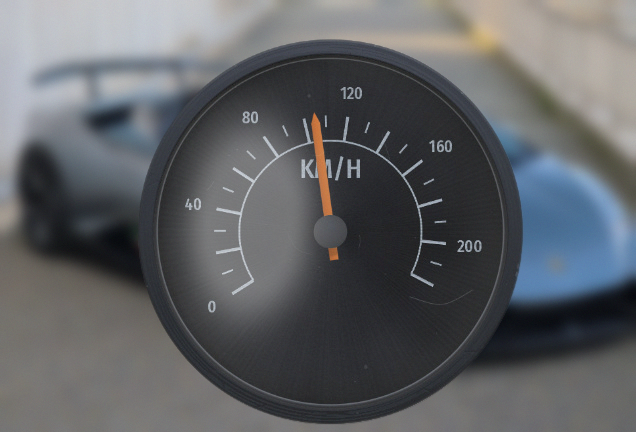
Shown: 105 (km/h)
